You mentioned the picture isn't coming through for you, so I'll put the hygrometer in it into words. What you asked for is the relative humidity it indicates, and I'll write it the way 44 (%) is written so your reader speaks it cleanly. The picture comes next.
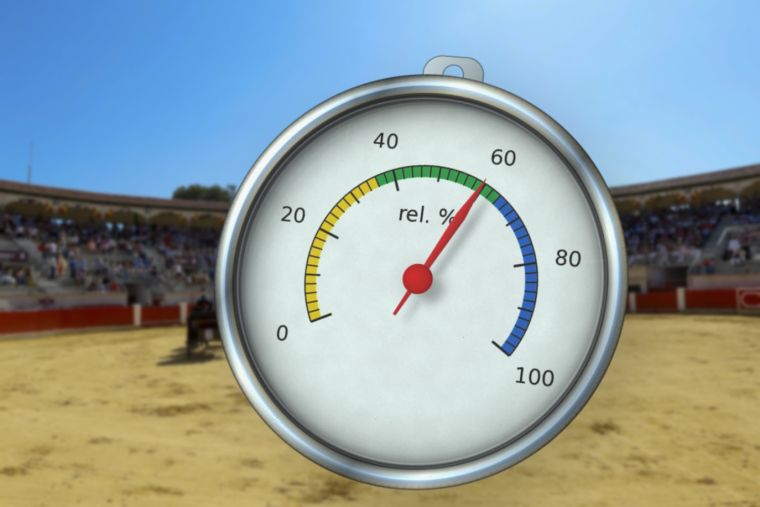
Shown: 60 (%)
